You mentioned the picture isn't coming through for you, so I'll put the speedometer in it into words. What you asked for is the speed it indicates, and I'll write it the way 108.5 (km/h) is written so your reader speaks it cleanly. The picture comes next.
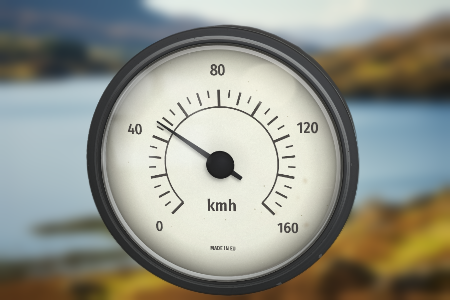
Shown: 47.5 (km/h)
